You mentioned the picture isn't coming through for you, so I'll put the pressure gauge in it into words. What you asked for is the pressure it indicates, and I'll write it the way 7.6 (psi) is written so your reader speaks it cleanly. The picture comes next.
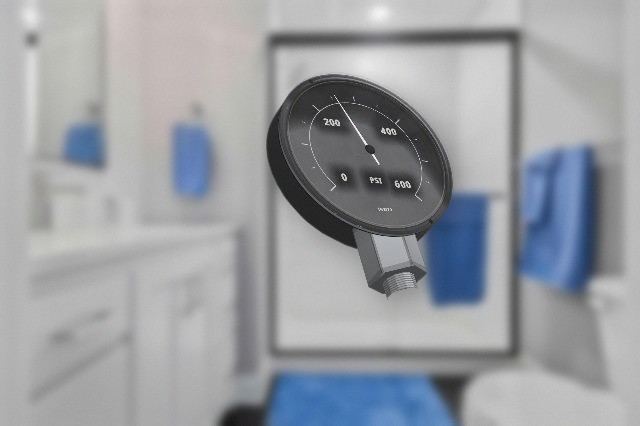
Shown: 250 (psi)
